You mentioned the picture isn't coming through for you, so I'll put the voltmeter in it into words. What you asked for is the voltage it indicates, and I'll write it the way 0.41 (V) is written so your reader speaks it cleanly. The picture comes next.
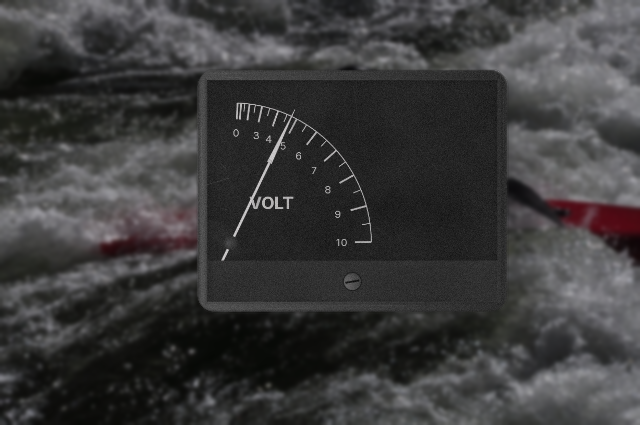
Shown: 4.75 (V)
